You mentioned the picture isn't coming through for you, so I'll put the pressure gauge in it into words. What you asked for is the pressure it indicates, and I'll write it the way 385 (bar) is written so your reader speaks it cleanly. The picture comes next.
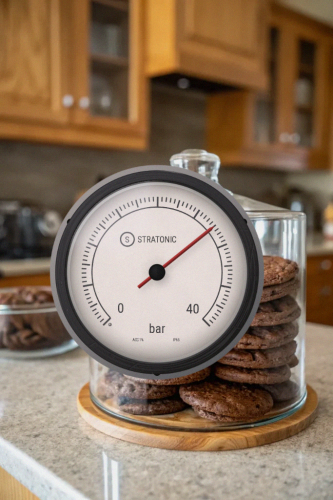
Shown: 27.5 (bar)
